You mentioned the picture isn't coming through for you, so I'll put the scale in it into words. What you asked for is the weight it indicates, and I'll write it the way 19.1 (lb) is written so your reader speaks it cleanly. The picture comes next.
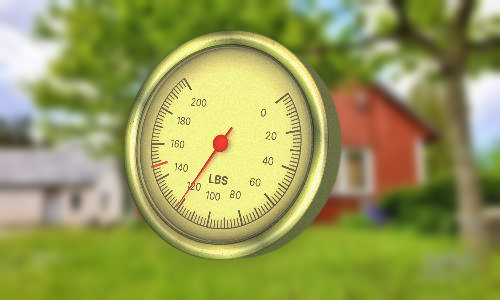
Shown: 120 (lb)
